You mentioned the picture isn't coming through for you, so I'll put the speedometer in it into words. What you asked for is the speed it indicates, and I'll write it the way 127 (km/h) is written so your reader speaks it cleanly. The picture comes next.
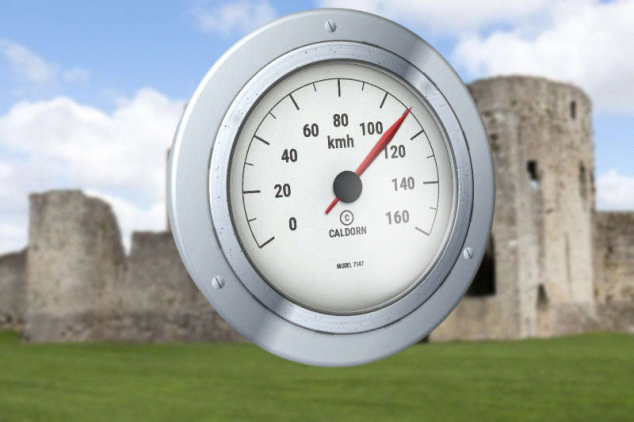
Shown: 110 (km/h)
